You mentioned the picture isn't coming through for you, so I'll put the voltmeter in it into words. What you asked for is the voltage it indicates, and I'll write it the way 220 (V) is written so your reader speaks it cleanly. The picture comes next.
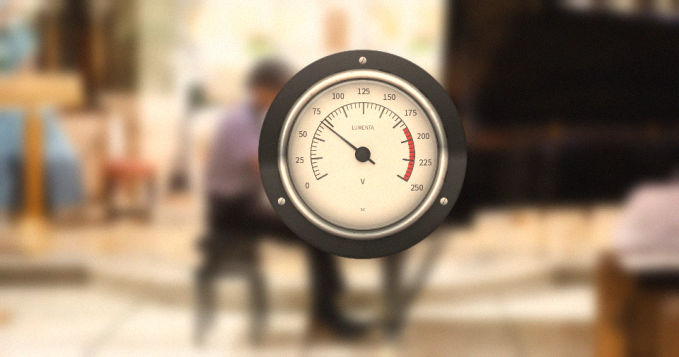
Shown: 70 (V)
